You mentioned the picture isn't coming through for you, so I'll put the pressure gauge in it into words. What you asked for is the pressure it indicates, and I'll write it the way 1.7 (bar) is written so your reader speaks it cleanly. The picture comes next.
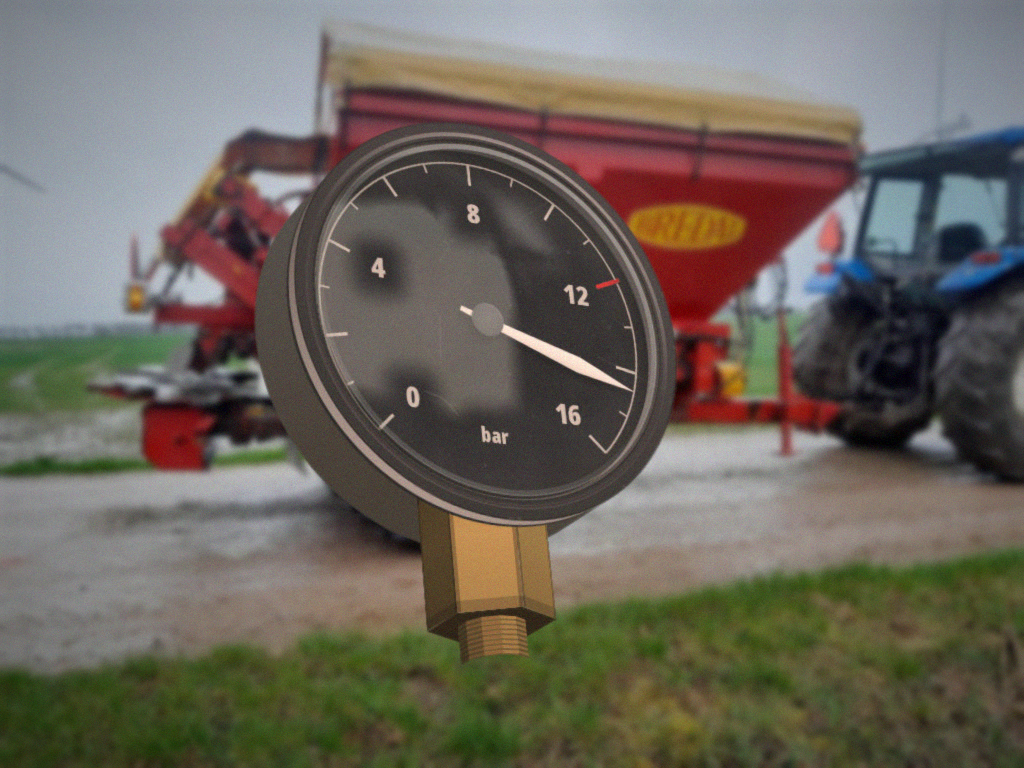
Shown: 14.5 (bar)
